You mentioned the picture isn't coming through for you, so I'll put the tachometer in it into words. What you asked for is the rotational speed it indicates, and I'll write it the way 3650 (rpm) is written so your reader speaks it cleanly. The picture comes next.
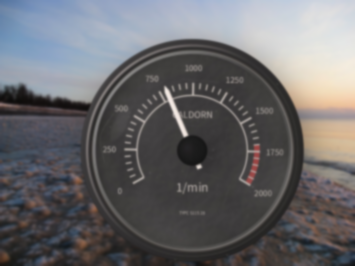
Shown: 800 (rpm)
